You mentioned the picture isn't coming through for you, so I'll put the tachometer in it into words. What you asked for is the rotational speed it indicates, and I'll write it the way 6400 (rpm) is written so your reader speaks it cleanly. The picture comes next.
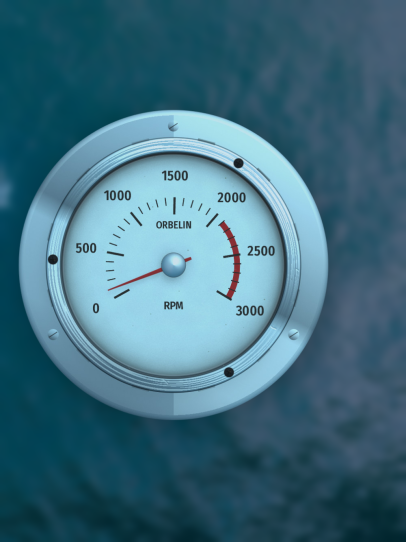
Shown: 100 (rpm)
